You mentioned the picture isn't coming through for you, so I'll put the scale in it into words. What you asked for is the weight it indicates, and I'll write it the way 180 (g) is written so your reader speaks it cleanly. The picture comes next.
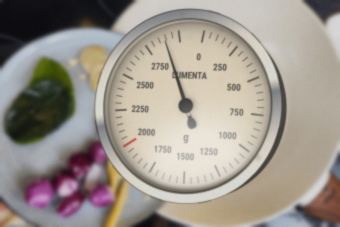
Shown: 2900 (g)
